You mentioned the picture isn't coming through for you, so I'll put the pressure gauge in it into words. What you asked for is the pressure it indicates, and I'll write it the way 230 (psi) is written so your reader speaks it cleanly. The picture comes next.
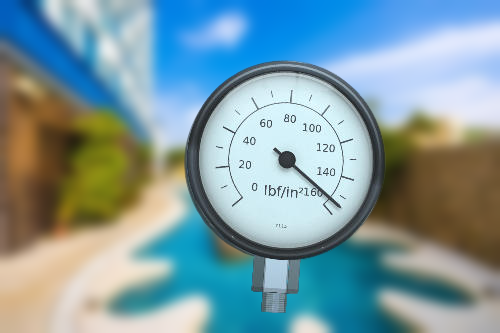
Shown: 155 (psi)
